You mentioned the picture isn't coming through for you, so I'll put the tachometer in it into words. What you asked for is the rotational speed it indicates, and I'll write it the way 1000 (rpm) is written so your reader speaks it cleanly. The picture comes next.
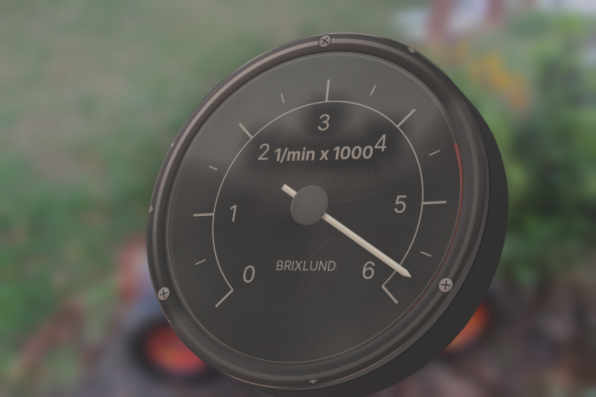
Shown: 5750 (rpm)
